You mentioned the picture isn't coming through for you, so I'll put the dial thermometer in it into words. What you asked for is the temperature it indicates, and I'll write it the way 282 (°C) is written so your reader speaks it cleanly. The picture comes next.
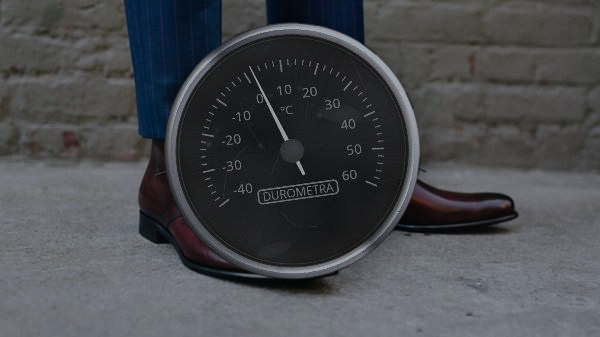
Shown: 2 (°C)
